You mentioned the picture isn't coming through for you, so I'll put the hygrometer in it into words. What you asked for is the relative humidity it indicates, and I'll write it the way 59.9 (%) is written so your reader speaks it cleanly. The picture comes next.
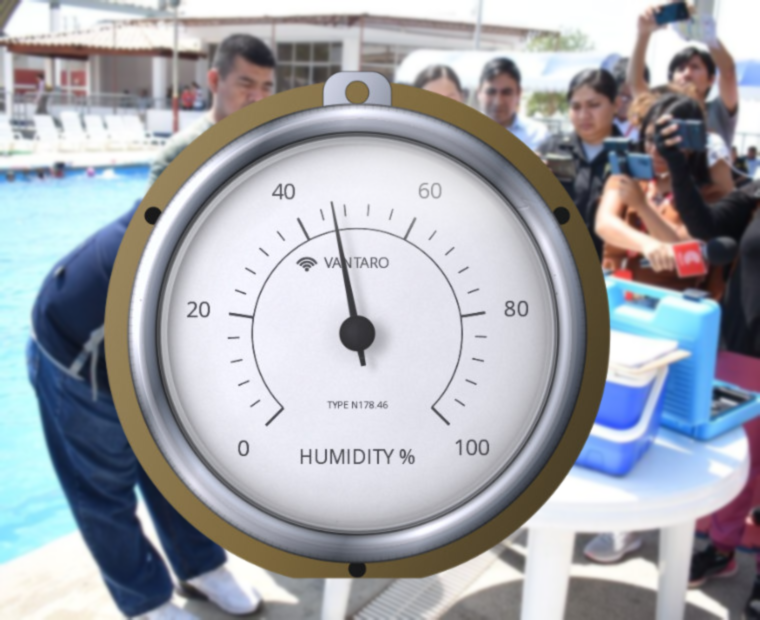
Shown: 46 (%)
